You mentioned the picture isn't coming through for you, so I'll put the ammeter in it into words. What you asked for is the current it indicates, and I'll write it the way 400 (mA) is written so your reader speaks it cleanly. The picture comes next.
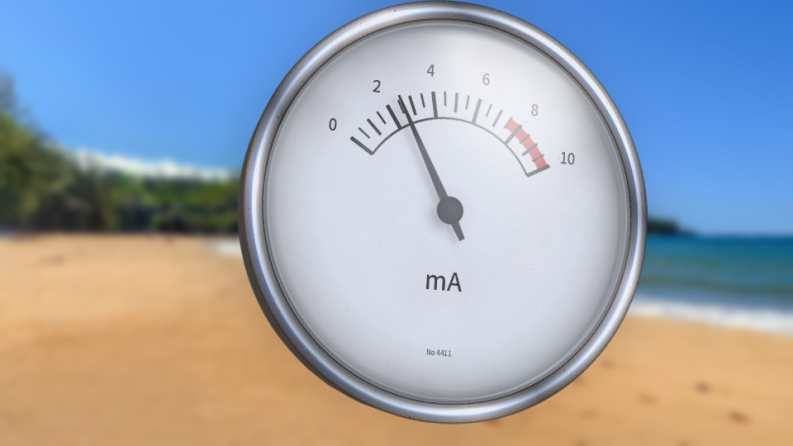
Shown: 2.5 (mA)
